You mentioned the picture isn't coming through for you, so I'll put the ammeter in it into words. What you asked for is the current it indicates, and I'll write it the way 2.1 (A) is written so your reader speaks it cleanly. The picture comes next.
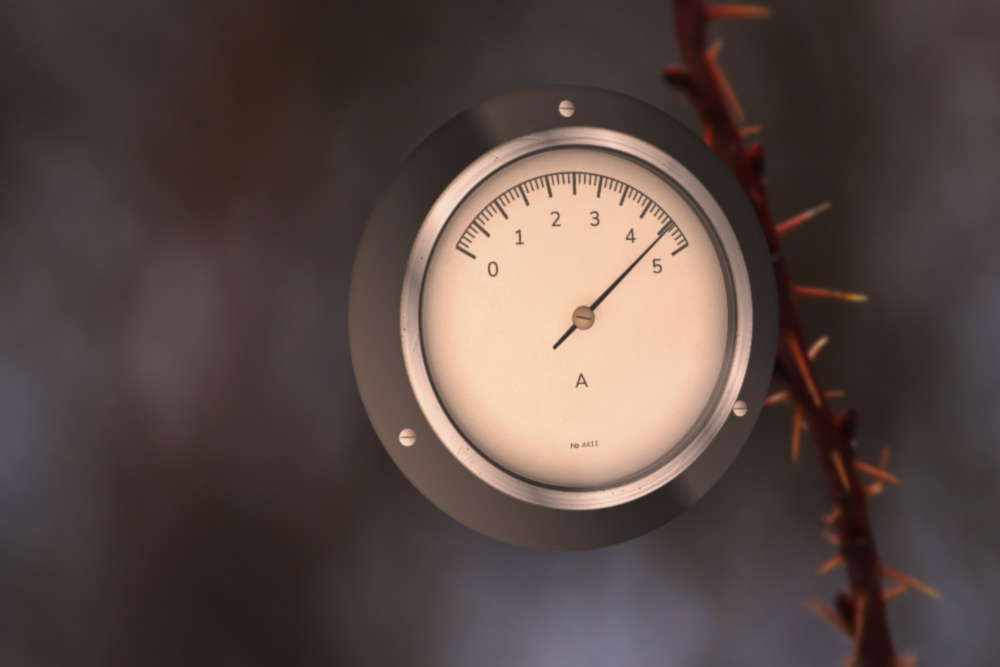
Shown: 4.5 (A)
